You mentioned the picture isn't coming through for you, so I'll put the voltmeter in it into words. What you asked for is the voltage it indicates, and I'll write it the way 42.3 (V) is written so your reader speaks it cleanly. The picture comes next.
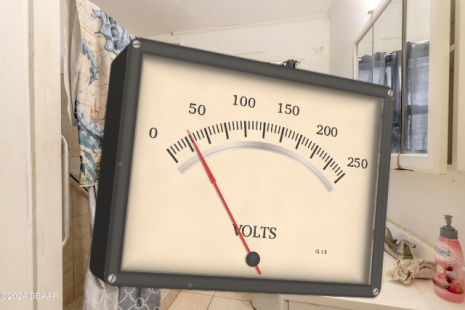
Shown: 30 (V)
